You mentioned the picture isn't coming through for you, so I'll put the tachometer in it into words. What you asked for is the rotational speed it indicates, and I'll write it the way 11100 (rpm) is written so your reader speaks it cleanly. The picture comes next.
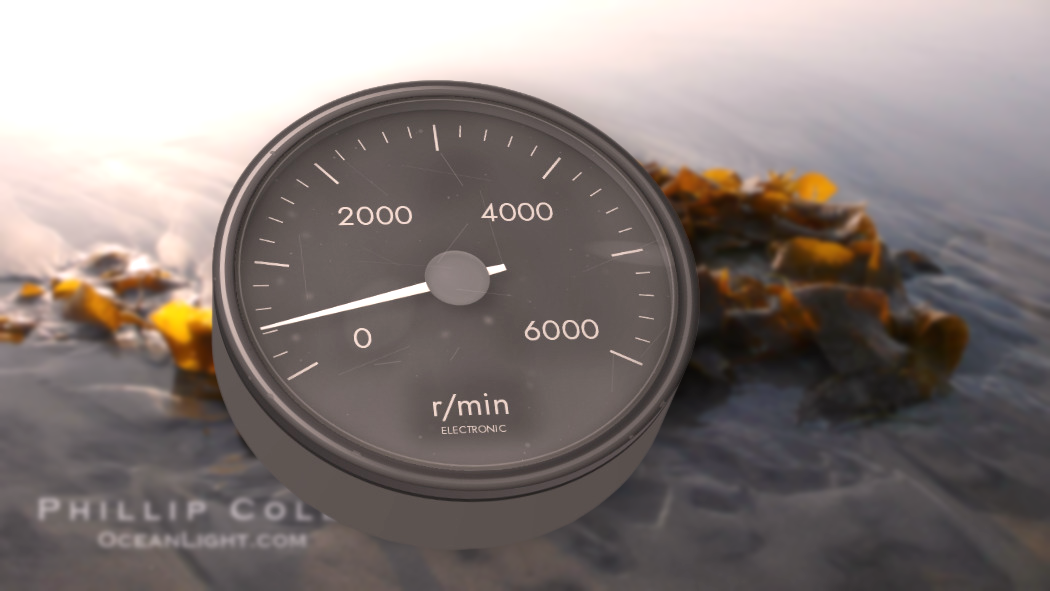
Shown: 400 (rpm)
